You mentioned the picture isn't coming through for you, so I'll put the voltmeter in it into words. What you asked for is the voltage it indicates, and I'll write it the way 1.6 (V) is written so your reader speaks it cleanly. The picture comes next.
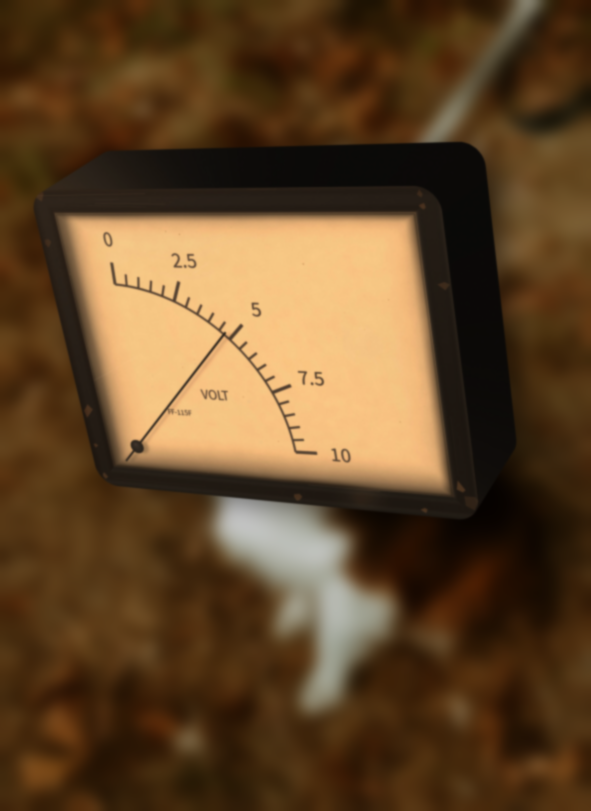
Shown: 4.75 (V)
